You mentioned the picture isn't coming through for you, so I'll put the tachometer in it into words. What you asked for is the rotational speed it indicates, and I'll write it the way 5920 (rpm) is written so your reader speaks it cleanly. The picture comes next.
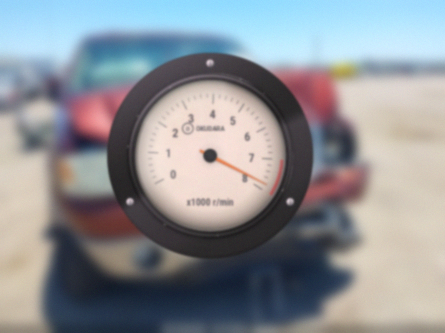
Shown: 7800 (rpm)
